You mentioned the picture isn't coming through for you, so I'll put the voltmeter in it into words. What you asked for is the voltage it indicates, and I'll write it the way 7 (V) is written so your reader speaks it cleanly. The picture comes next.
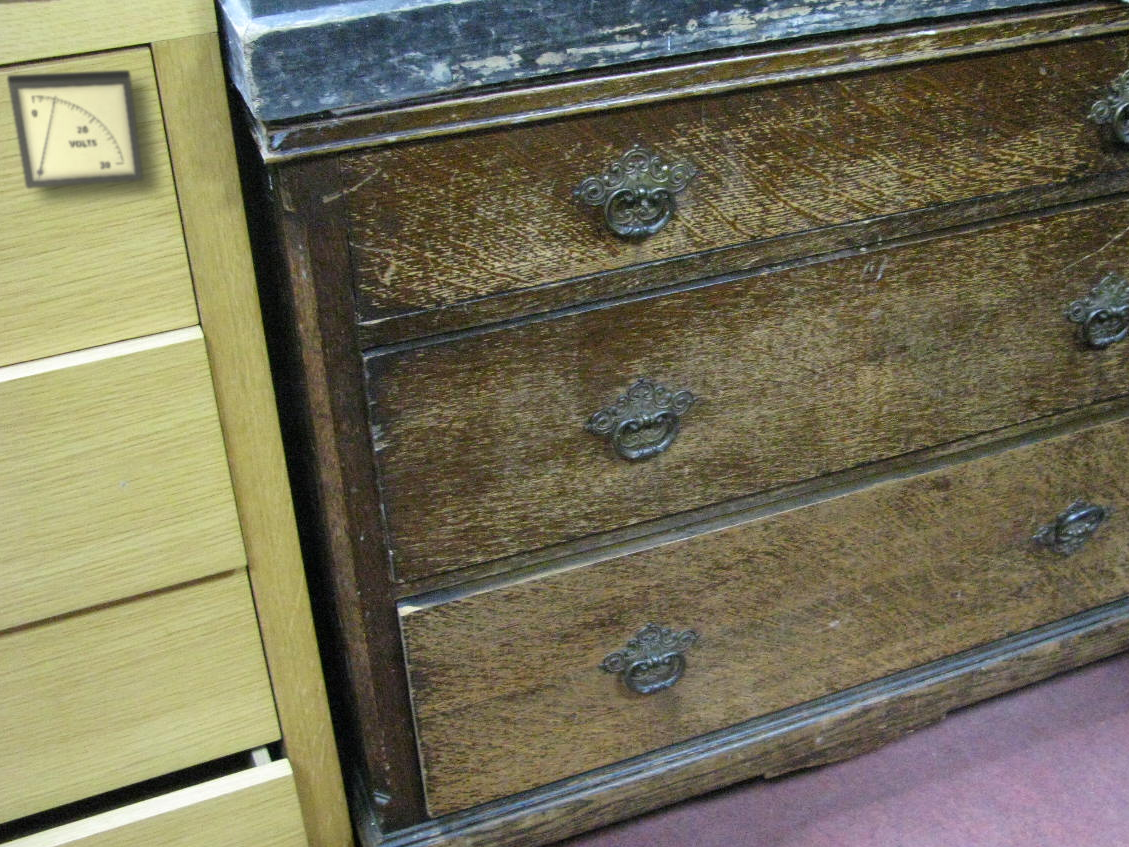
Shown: 10 (V)
